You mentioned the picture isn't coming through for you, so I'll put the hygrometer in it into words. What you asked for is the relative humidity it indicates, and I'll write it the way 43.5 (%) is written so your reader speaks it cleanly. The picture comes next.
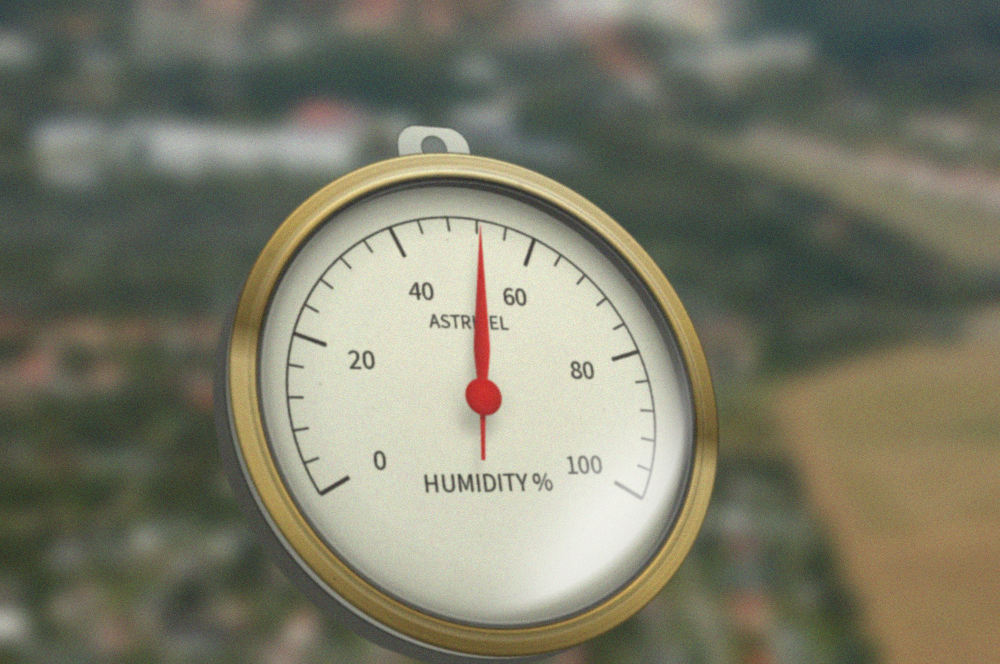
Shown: 52 (%)
